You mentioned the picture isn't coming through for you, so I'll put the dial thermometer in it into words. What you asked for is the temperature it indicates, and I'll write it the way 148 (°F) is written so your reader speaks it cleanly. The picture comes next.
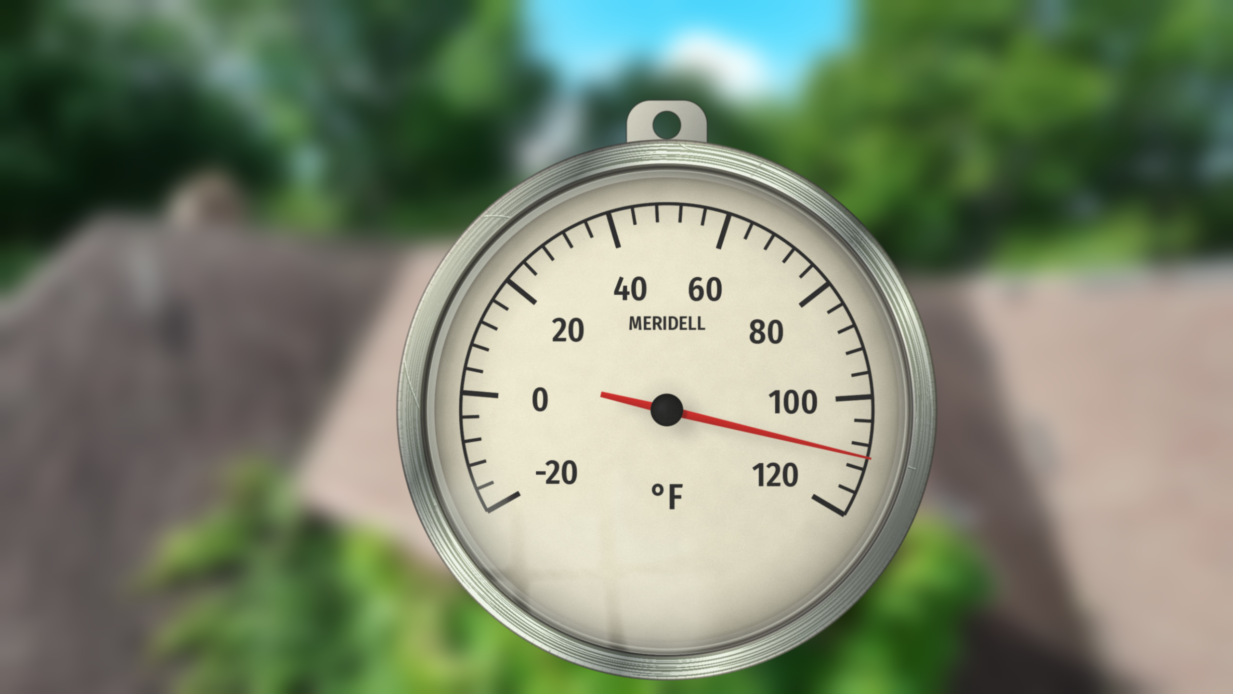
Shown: 110 (°F)
